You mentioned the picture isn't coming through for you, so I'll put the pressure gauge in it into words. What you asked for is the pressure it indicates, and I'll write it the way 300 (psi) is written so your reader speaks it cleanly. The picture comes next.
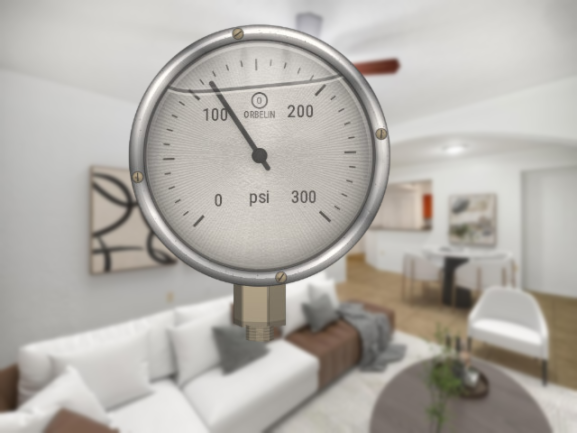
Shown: 115 (psi)
